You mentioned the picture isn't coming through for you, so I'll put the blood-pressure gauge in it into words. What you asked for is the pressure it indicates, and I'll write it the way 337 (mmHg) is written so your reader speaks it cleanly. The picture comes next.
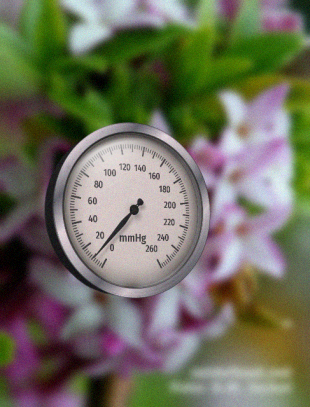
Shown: 10 (mmHg)
